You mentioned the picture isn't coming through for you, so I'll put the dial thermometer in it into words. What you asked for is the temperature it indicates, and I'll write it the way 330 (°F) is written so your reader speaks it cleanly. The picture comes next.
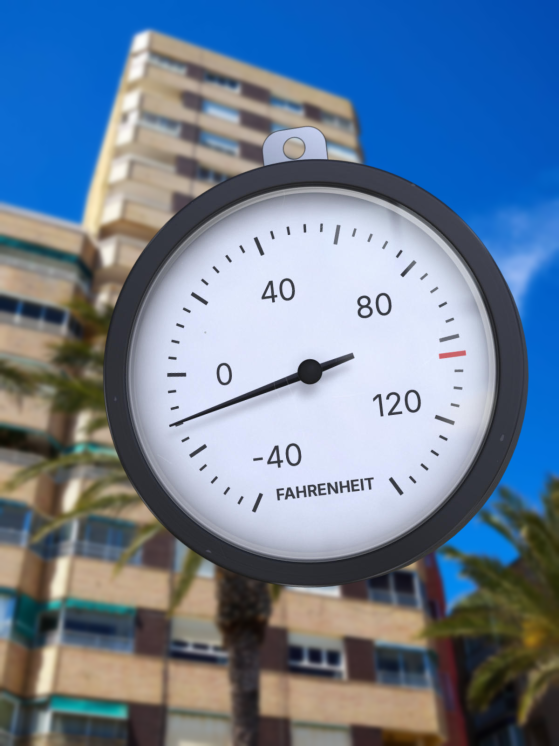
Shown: -12 (°F)
